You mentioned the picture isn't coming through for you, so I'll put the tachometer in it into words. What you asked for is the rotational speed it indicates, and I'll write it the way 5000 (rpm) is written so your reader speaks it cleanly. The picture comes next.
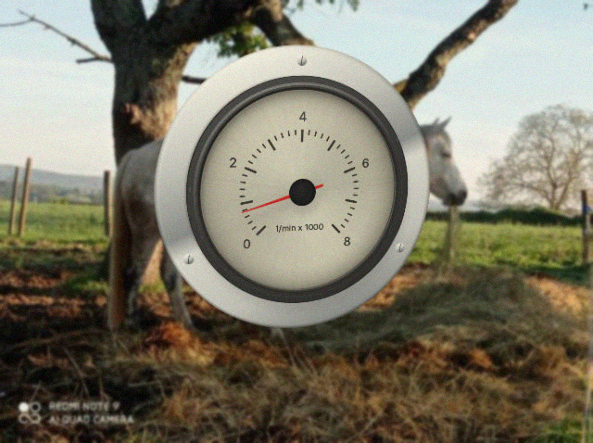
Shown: 800 (rpm)
